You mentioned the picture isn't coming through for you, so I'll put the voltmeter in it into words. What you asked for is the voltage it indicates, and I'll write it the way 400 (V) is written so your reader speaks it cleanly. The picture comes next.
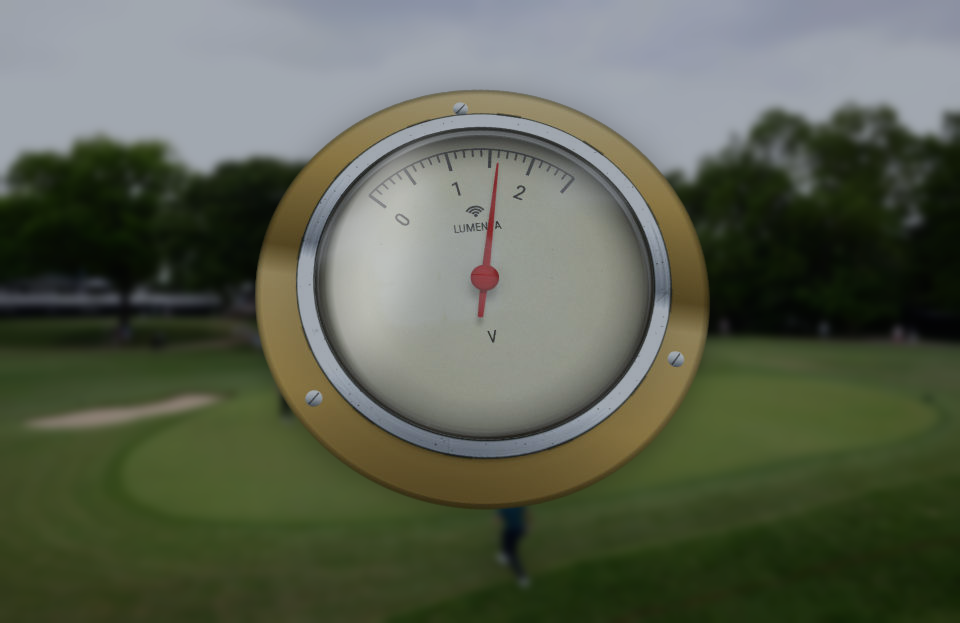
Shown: 1.6 (V)
